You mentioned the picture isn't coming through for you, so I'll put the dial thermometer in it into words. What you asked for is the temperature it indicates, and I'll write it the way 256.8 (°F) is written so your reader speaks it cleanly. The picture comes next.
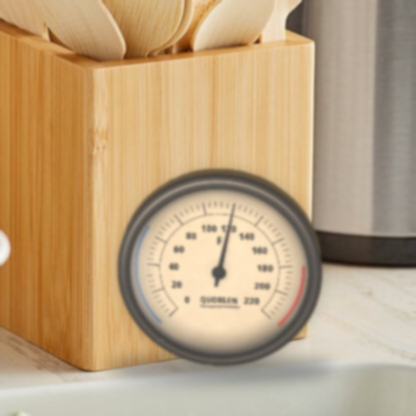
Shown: 120 (°F)
